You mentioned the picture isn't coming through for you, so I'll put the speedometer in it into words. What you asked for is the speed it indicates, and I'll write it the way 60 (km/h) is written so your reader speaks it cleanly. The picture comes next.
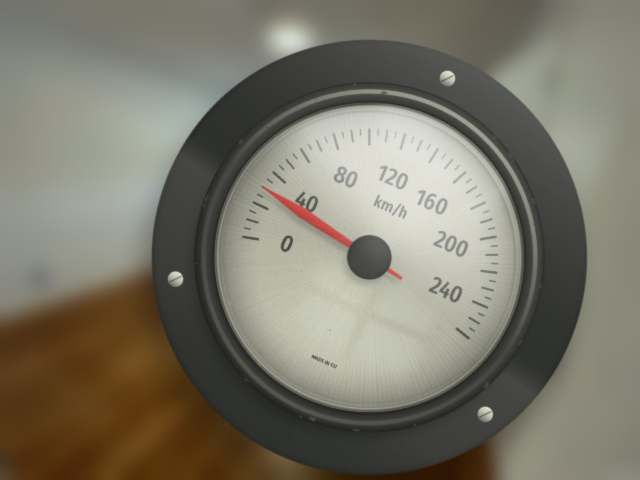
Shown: 30 (km/h)
